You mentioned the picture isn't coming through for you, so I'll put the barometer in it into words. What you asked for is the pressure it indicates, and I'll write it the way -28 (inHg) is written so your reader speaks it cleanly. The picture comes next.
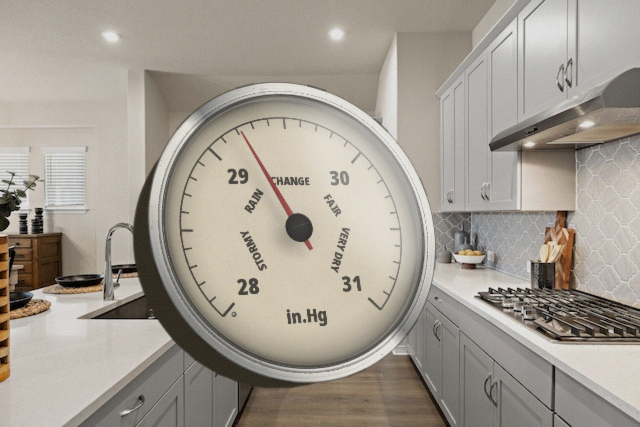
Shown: 29.2 (inHg)
